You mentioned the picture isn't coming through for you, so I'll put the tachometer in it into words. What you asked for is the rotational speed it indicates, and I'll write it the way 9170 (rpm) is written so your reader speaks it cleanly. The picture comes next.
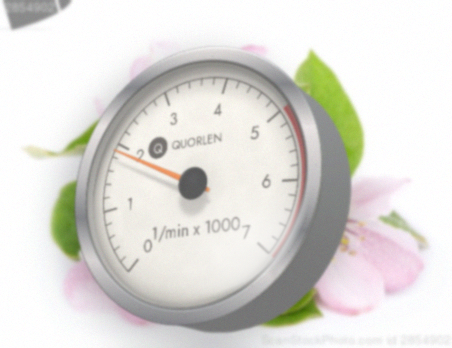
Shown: 1900 (rpm)
